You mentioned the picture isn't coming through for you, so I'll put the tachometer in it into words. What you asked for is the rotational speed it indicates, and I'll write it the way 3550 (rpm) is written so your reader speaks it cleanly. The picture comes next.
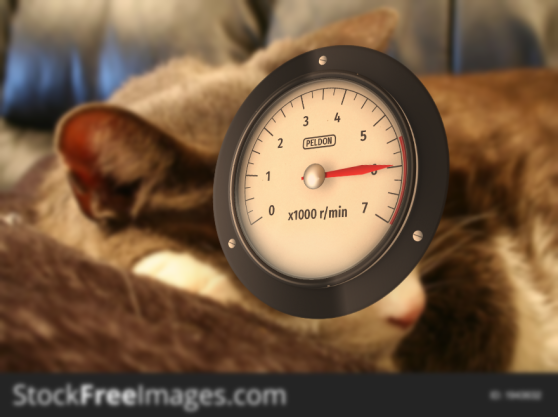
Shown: 6000 (rpm)
